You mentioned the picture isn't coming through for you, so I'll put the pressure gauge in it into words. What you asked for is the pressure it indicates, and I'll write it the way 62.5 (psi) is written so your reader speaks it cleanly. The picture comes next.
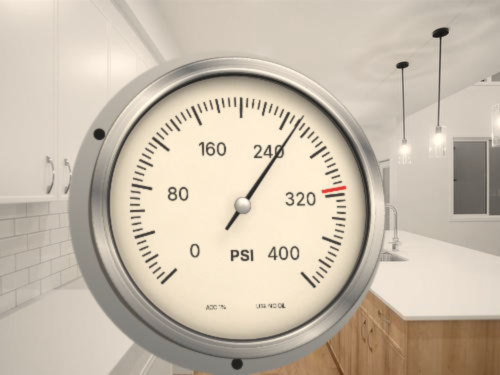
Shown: 250 (psi)
